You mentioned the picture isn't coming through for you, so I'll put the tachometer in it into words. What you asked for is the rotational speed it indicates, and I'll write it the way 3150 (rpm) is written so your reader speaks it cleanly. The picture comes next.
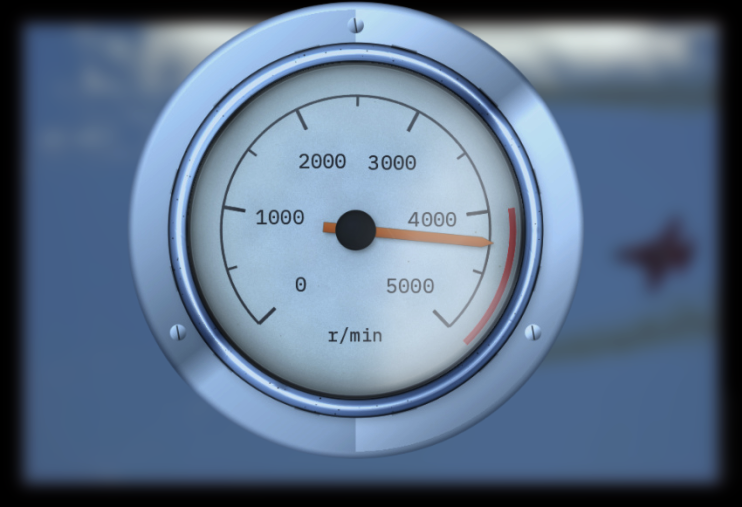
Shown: 4250 (rpm)
